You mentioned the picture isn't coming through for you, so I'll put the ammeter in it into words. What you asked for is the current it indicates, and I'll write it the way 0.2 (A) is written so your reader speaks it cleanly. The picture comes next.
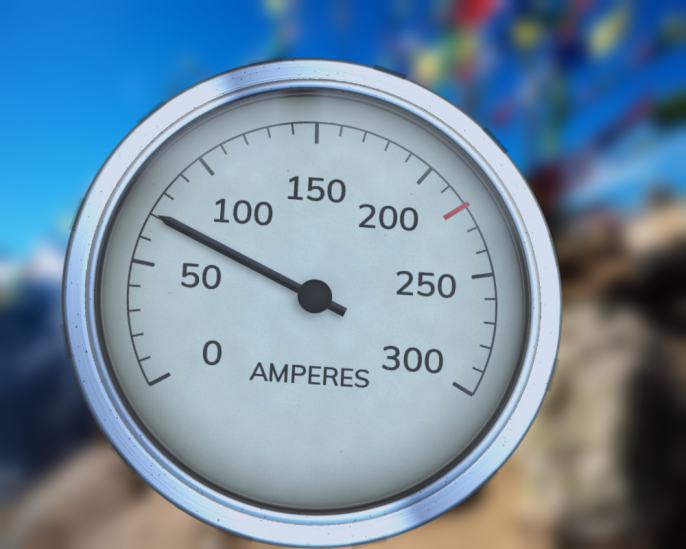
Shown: 70 (A)
